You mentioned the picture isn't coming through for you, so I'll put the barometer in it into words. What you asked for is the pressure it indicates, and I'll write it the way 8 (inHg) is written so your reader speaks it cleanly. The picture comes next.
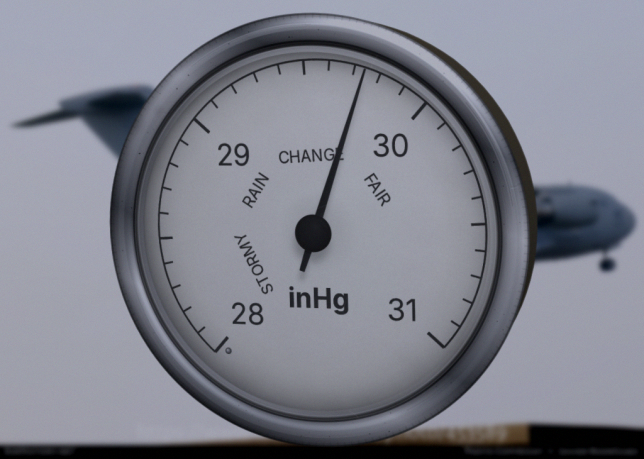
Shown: 29.75 (inHg)
